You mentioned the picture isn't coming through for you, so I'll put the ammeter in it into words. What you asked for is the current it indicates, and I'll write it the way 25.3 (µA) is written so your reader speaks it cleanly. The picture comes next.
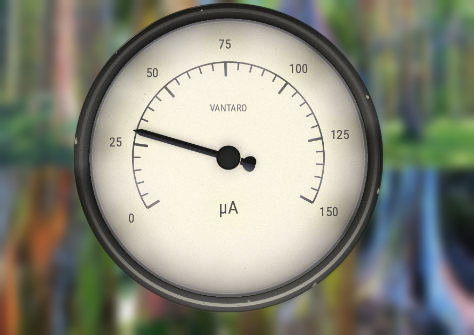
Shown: 30 (µA)
